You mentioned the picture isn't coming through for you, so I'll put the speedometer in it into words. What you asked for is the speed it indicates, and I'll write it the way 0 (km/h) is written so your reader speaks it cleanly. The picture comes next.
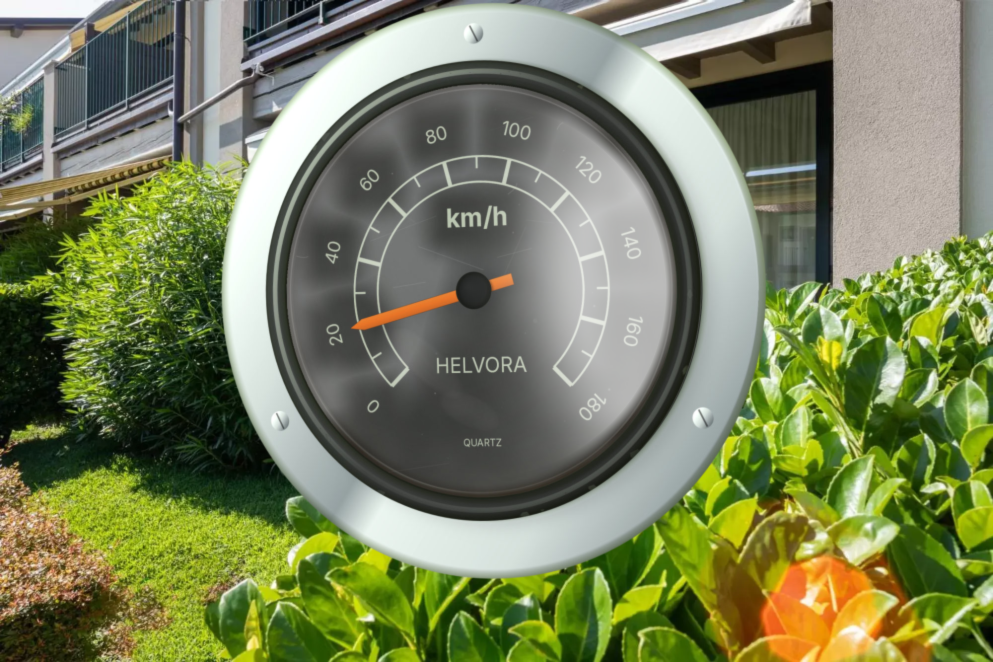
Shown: 20 (km/h)
